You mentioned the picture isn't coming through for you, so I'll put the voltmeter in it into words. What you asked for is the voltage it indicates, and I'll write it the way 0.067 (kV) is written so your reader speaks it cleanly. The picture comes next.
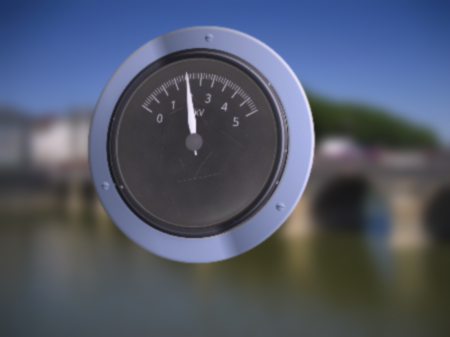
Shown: 2 (kV)
